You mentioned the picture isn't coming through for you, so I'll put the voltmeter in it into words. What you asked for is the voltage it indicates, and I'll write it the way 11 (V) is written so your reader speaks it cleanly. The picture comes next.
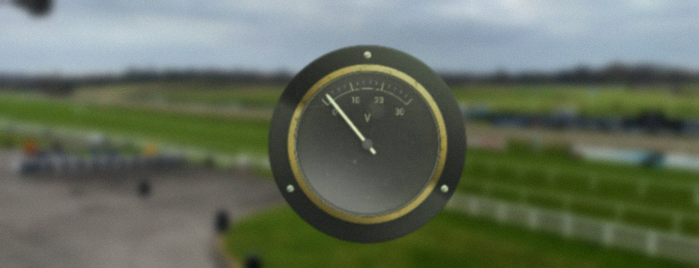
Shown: 2 (V)
